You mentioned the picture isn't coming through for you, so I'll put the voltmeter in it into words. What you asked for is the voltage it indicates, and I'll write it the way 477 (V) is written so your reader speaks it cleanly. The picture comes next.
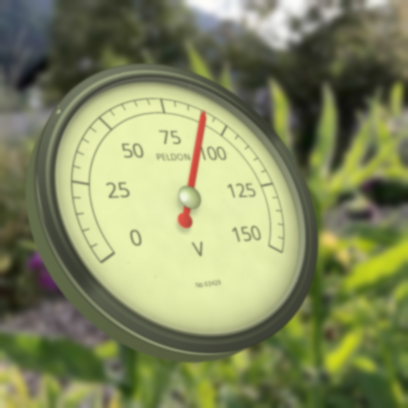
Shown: 90 (V)
